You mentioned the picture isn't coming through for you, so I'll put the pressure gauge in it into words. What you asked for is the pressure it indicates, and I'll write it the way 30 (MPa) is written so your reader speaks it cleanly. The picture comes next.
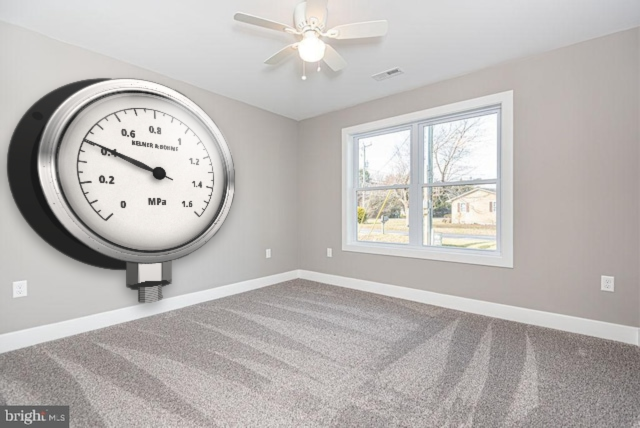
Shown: 0.4 (MPa)
